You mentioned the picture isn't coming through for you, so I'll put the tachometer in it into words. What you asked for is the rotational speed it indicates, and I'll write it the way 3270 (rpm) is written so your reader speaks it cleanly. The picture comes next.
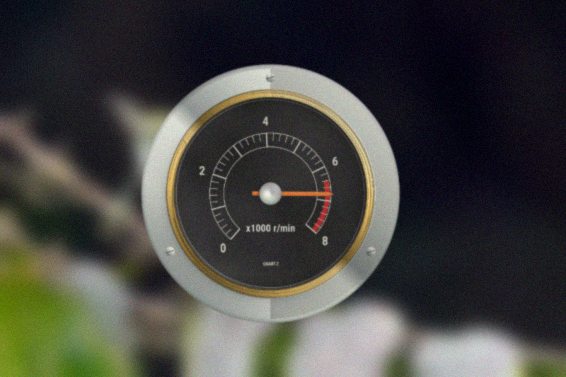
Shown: 6800 (rpm)
